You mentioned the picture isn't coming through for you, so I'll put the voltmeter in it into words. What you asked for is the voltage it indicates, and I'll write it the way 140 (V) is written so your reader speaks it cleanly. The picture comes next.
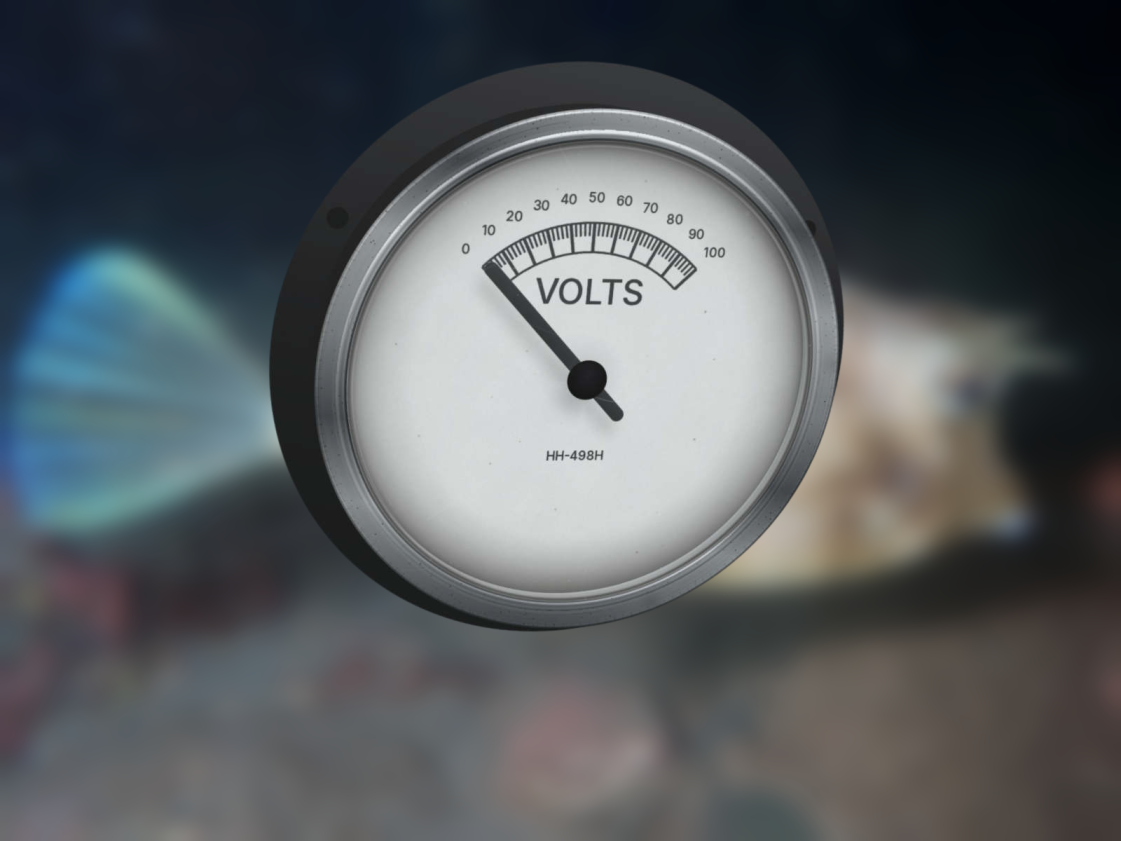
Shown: 2 (V)
